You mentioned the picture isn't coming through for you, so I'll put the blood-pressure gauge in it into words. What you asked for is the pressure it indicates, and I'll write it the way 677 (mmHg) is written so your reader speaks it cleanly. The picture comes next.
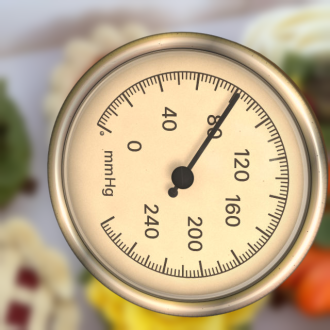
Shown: 82 (mmHg)
